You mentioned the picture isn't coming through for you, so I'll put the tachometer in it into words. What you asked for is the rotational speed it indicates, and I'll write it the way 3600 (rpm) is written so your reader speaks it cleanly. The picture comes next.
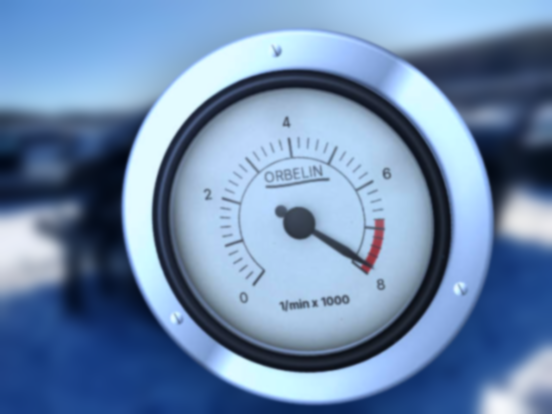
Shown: 7800 (rpm)
